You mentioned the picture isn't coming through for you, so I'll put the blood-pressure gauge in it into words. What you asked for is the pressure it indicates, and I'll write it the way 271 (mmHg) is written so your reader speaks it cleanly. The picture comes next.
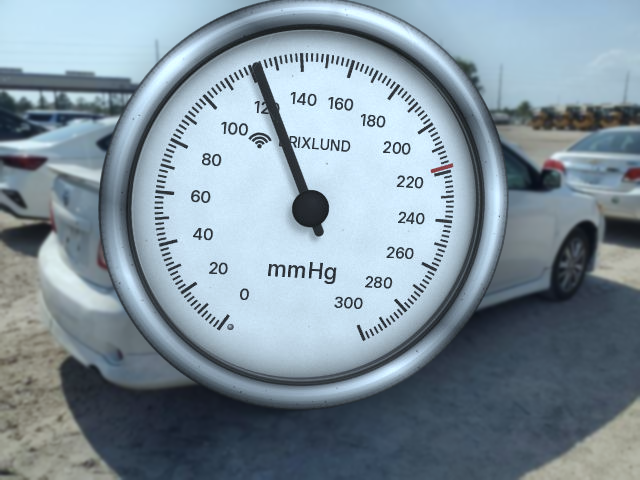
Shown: 122 (mmHg)
